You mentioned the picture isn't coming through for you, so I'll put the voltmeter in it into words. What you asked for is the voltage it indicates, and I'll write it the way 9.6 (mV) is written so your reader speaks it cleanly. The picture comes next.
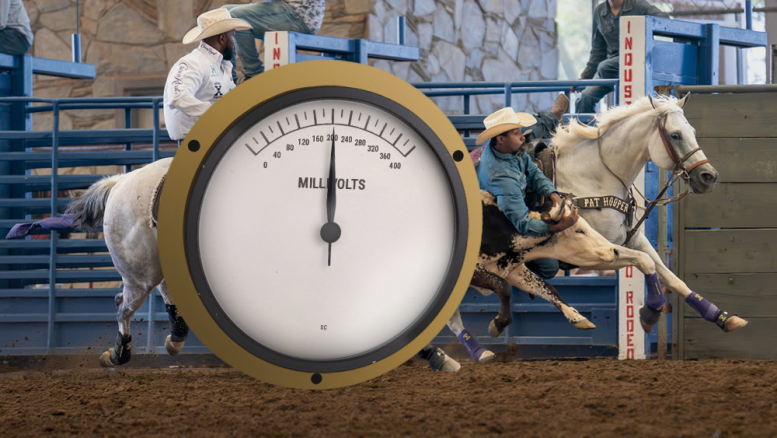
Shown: 200 (mV)
